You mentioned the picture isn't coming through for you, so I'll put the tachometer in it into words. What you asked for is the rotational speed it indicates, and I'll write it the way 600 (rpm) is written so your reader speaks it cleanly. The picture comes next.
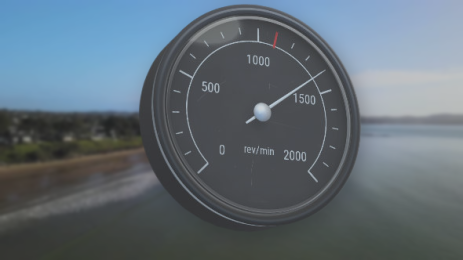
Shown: 1400 (rpm)
